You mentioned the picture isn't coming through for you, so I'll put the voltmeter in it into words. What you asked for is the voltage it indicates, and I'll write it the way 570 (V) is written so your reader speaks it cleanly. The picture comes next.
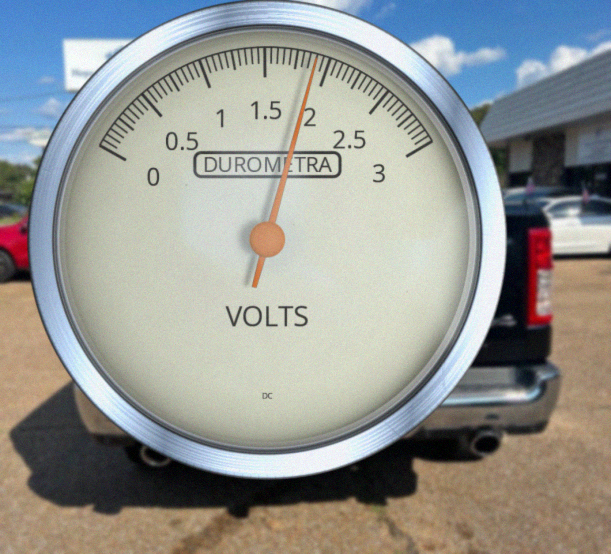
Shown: 1.9 (V)
